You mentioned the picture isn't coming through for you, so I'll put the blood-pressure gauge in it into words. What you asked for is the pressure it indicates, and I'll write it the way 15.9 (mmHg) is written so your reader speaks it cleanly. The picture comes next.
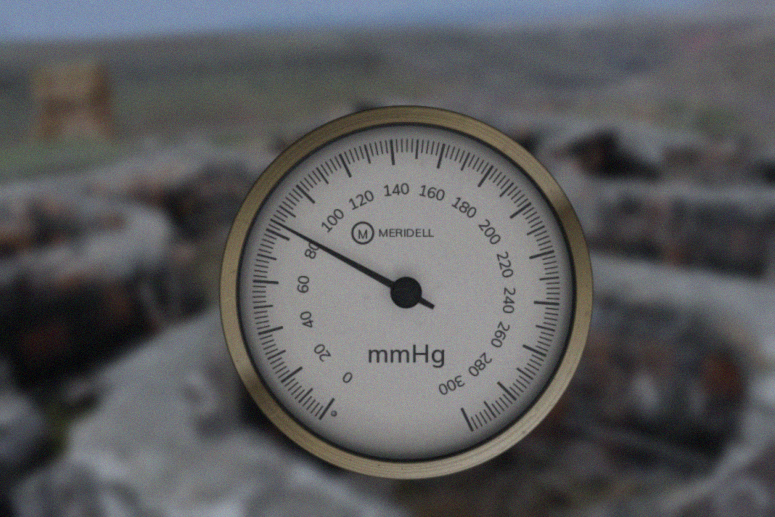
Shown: 84 (mmHg)
